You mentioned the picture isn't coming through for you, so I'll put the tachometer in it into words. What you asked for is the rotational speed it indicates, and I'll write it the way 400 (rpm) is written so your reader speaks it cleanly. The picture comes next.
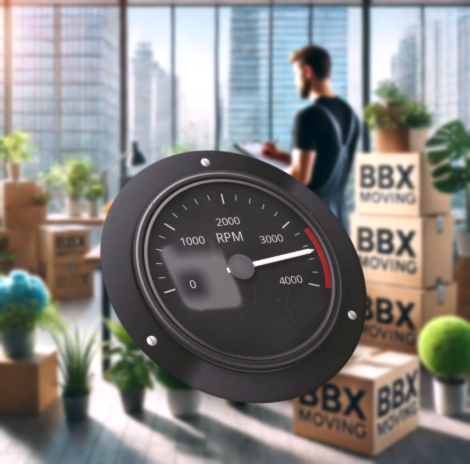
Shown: 3500 (rpm)
